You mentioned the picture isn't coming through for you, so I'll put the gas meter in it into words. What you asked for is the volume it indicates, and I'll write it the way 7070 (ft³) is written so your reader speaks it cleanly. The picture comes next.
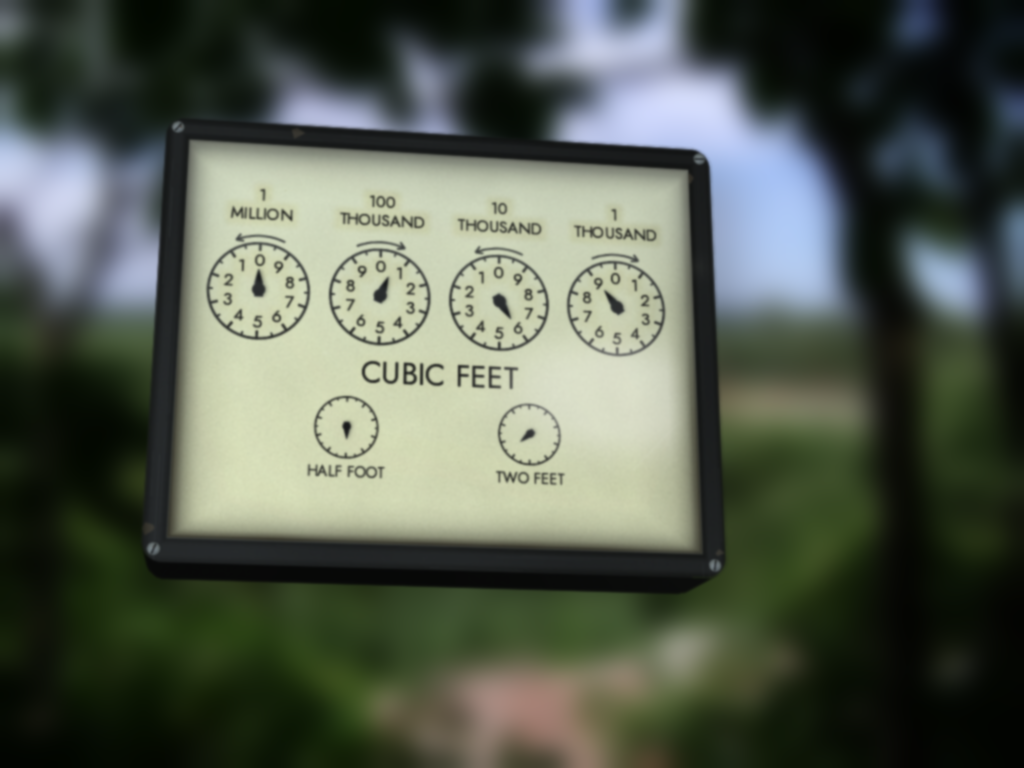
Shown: 5900 (ft³)
